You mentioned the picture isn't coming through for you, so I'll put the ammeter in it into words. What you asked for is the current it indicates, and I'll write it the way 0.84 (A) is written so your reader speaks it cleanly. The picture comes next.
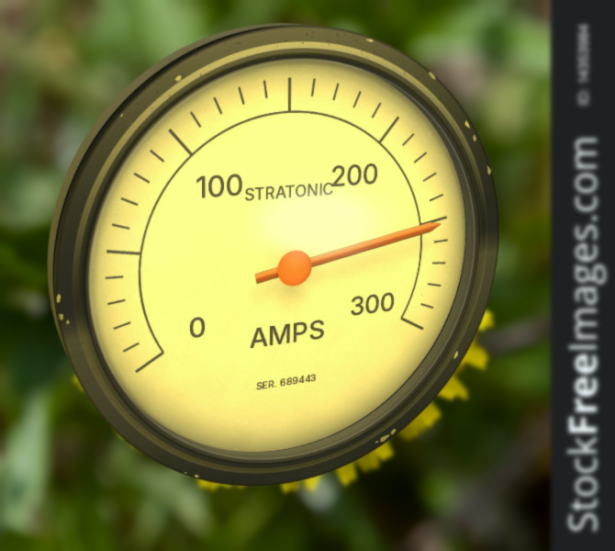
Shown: 250 (A)
